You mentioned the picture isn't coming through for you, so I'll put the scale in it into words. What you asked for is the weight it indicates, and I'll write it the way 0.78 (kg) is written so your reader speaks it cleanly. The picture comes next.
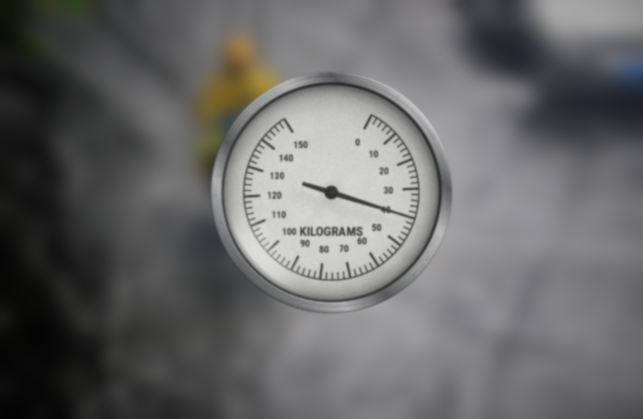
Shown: 40 (kg)
